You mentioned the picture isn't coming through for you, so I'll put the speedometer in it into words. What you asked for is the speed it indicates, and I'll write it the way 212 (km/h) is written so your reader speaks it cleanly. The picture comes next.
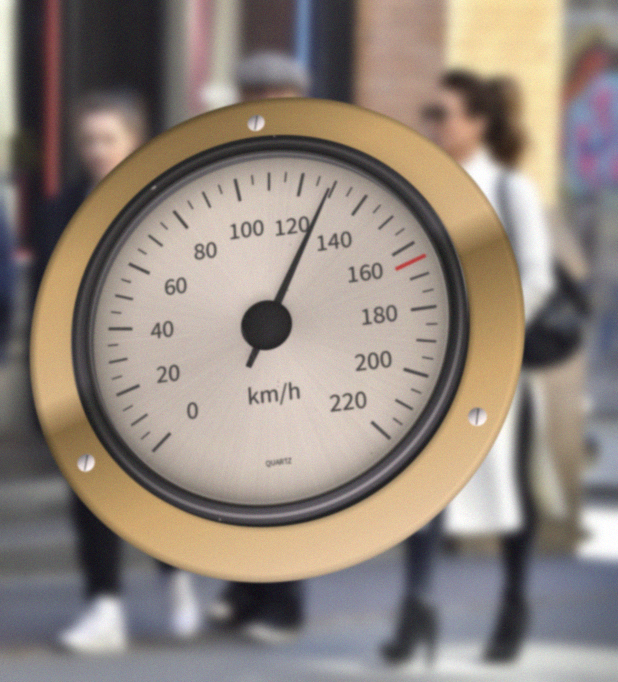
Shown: 130 (km/h)
